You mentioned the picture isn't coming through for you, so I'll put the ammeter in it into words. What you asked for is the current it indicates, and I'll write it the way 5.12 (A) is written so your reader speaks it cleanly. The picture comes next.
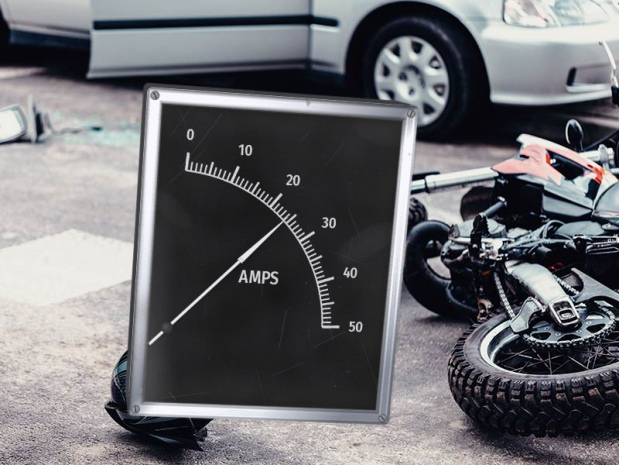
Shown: 24 (A)
